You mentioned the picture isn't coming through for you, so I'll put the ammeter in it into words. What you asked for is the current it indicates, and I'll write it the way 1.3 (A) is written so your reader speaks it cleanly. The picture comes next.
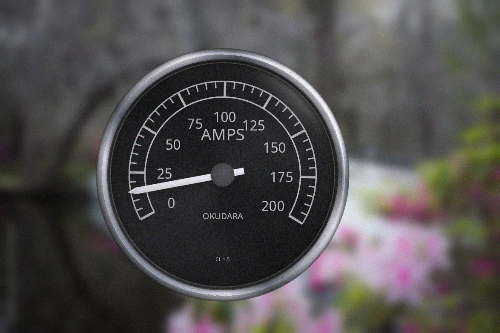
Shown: 15 (A)
